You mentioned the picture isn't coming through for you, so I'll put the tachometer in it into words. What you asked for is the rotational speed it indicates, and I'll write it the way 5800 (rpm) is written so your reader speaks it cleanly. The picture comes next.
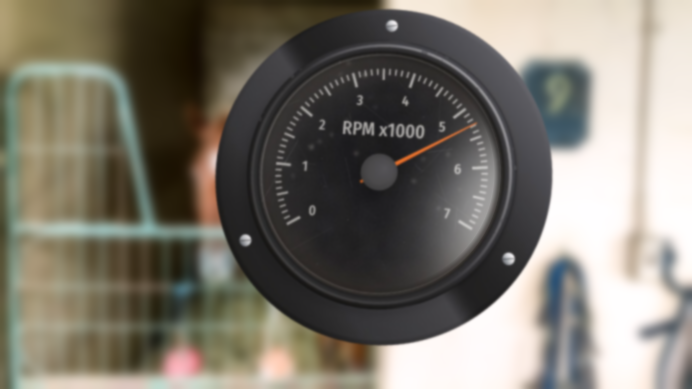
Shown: 5300 (rpm)
